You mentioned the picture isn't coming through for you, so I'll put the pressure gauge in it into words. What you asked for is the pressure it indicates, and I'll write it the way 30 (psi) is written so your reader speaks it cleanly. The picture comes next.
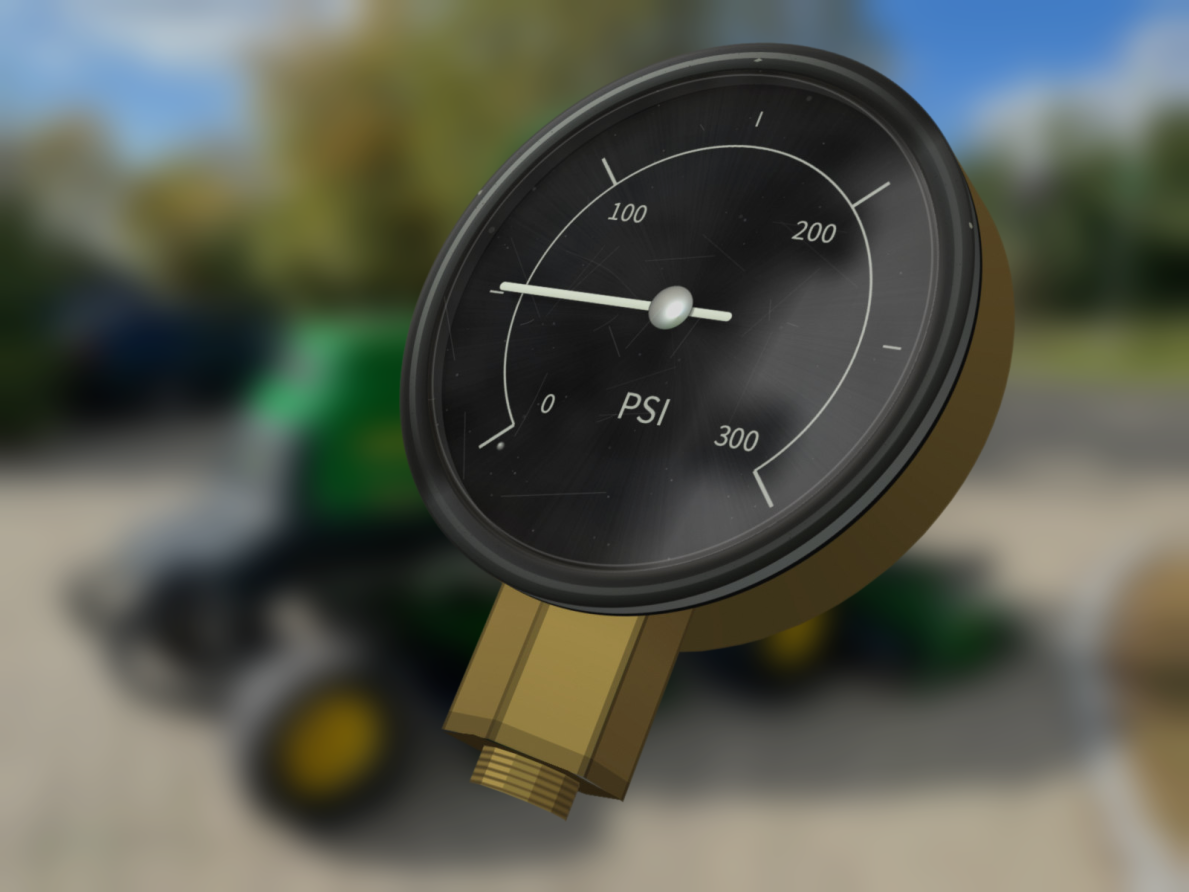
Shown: 50 (psi)
